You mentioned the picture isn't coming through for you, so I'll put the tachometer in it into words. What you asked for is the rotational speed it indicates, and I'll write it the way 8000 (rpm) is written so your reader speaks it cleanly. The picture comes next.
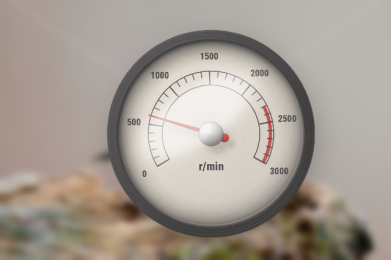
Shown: 600 (rpm)
